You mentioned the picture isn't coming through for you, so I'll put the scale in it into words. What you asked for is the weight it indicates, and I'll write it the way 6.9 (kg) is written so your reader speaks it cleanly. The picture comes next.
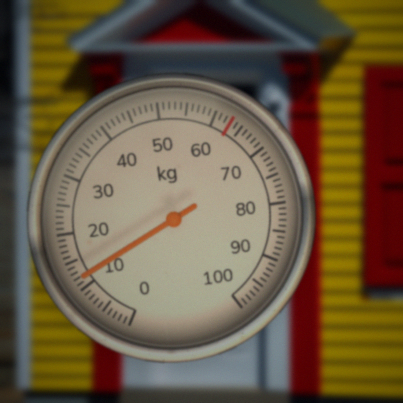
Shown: 12 (kg)
